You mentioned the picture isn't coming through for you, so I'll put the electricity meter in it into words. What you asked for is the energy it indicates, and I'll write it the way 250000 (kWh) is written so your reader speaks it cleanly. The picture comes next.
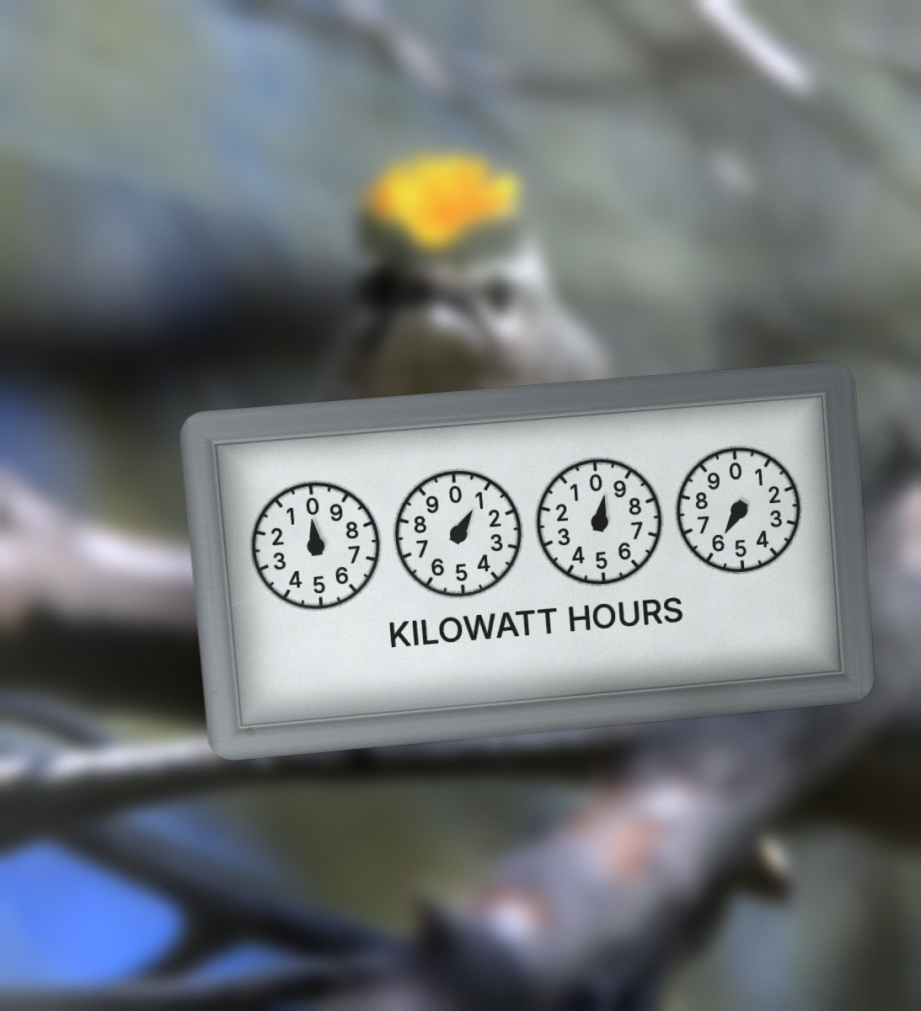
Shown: 96 (kWh)
